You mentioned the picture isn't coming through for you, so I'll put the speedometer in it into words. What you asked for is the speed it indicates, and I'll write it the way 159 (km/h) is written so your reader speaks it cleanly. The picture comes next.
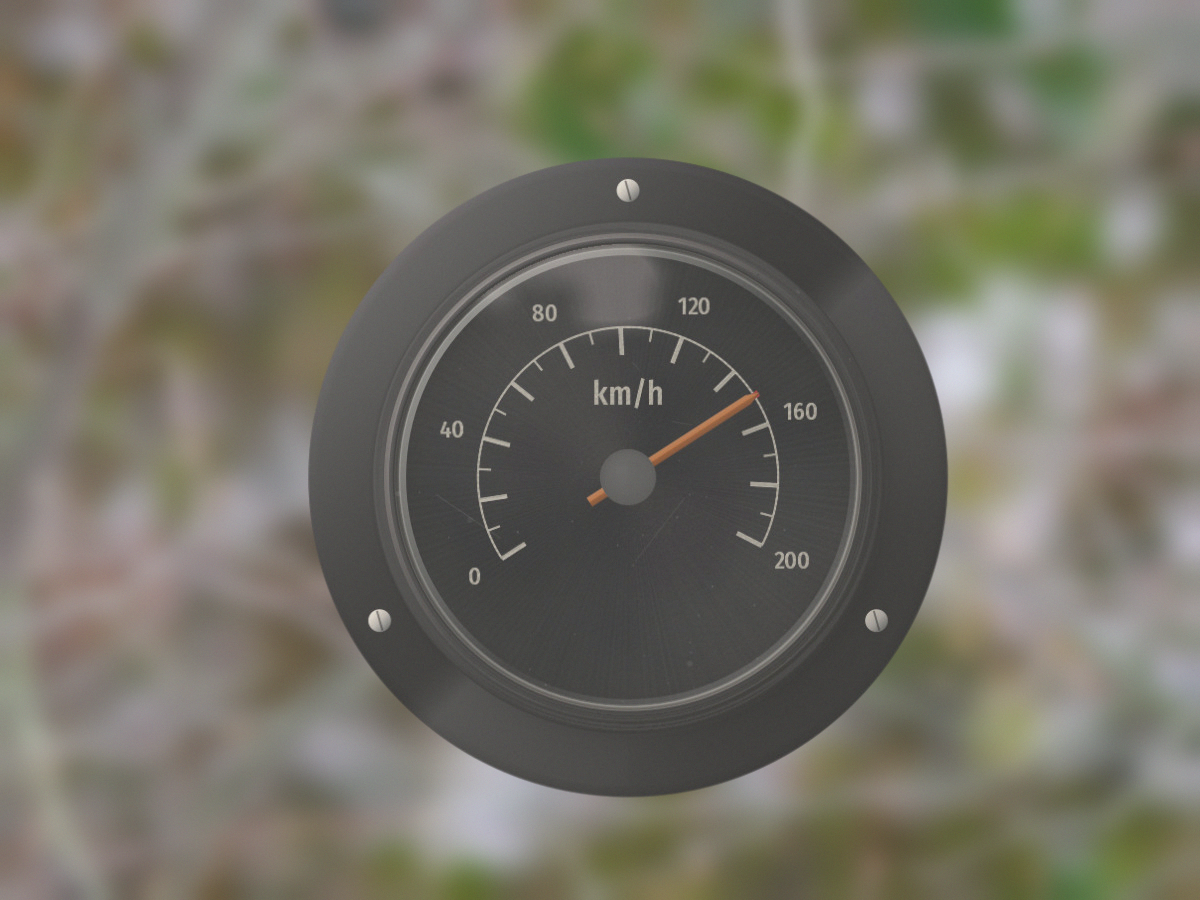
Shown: 150 (km/h)
